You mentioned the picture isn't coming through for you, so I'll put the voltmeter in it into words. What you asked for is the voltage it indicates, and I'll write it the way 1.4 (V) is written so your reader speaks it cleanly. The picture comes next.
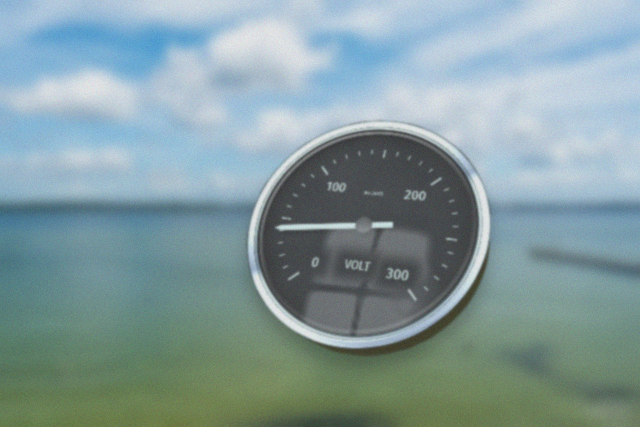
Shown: 40 (V)
